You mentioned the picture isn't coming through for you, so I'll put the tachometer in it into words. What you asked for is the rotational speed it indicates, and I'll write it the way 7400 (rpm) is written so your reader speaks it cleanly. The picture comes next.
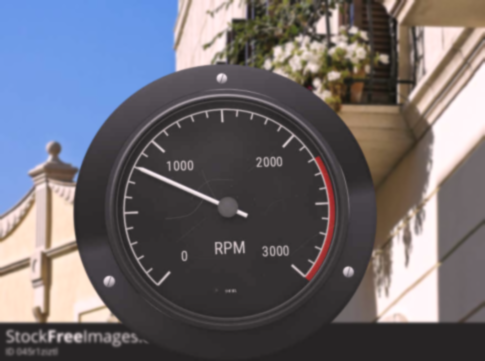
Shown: 800 (rpm)
